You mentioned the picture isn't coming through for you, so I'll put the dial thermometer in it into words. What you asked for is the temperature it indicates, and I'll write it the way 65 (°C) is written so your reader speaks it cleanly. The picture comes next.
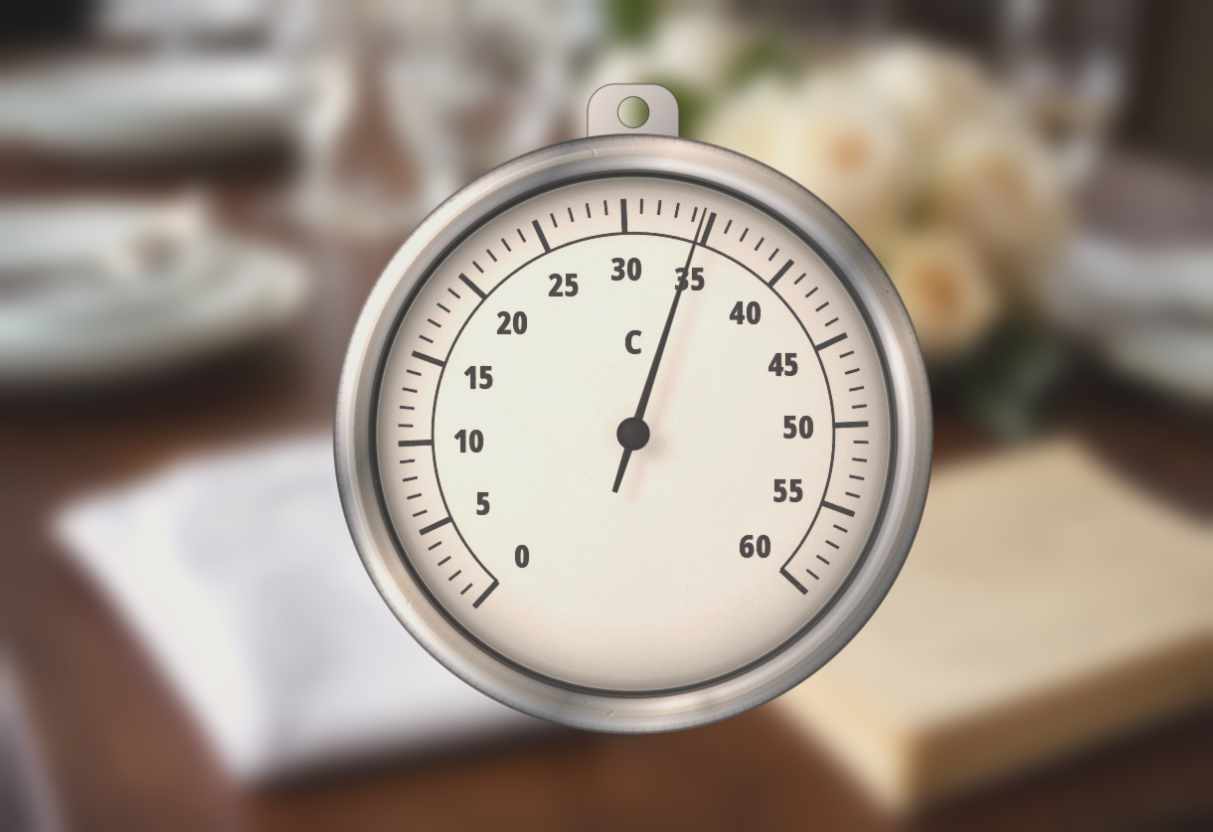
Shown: 34.5 (°C)
